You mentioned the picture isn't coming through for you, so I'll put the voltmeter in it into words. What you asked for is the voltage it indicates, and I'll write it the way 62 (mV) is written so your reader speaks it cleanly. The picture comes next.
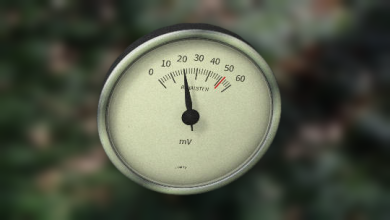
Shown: 20 (mV)
